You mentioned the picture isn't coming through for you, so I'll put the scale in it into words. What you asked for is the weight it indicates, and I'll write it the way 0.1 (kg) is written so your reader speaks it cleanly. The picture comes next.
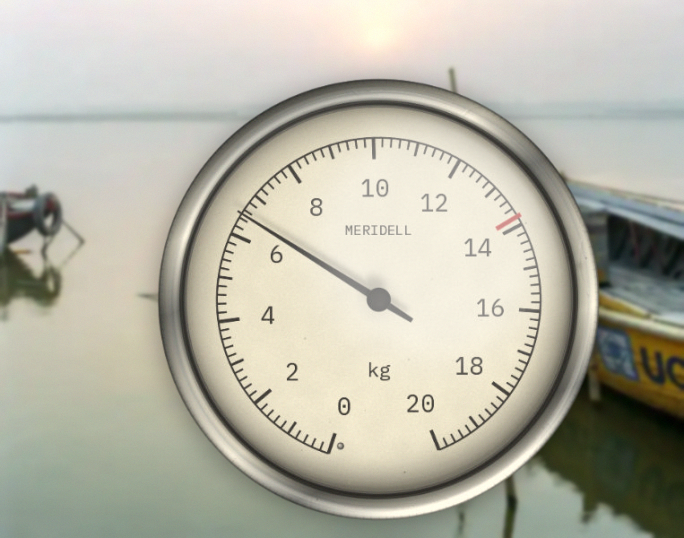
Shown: 6.5 (kg)
